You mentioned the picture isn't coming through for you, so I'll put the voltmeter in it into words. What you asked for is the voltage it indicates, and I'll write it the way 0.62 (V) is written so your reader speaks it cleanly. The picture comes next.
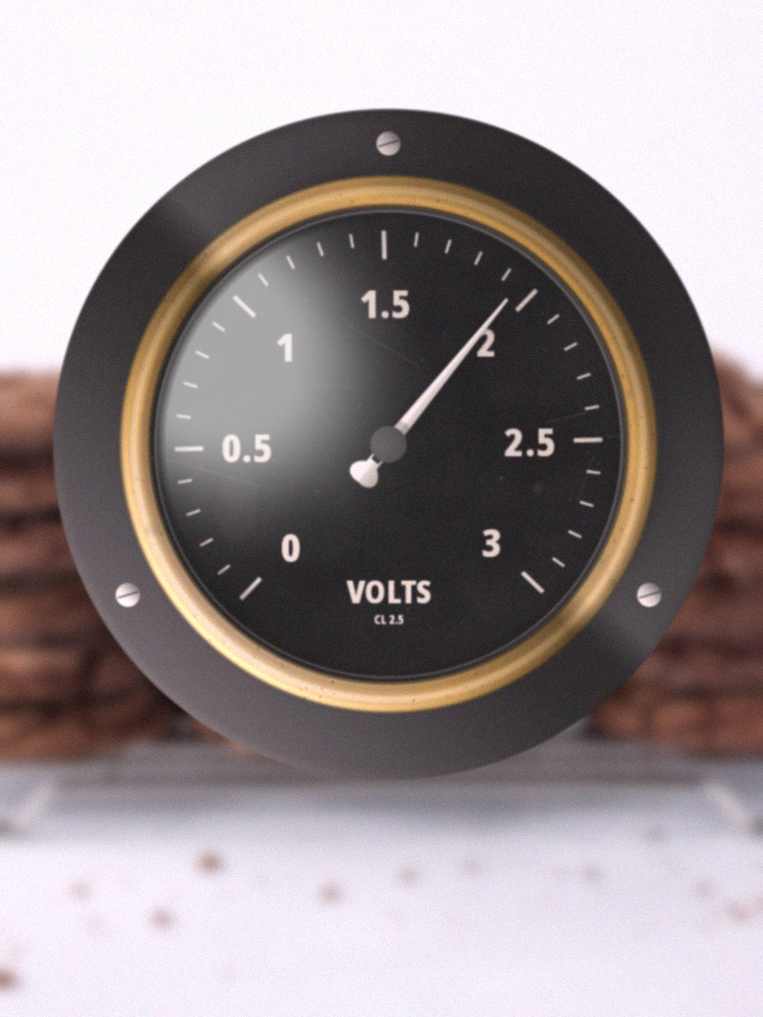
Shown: 1.95 (V)
